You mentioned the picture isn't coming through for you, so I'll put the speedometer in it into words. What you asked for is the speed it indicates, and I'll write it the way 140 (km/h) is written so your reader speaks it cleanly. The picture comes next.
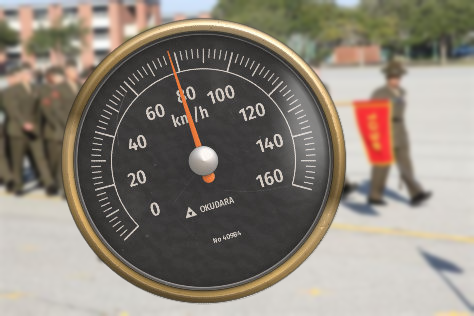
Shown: 78 (km/h)
